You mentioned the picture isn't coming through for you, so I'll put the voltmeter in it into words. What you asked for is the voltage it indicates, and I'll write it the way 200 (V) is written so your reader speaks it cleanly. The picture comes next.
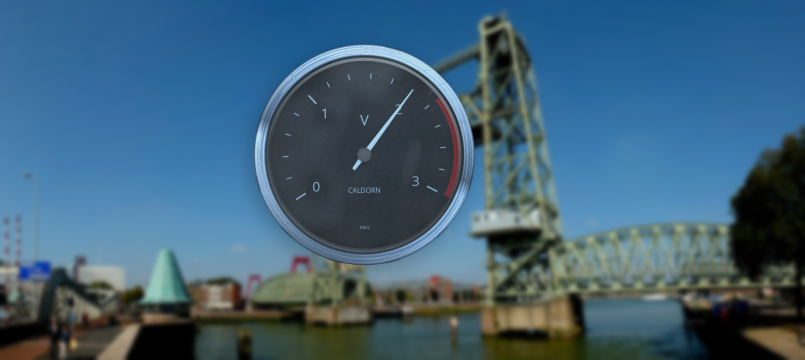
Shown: 2 (V)
